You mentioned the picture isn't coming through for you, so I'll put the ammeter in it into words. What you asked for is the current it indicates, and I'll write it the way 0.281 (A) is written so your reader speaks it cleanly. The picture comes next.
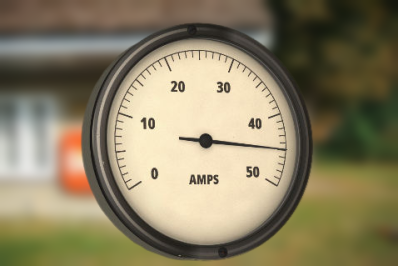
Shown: 45 (A)
